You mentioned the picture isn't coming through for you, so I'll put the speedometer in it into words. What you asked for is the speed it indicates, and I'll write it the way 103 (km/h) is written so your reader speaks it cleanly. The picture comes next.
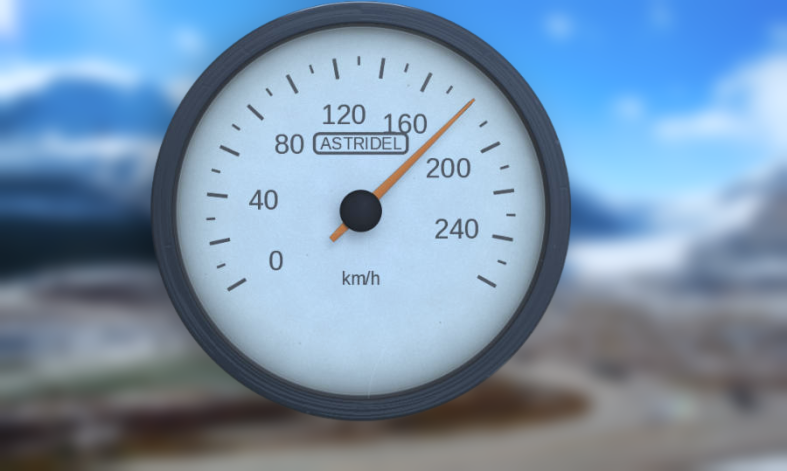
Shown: 180 (km/h)
